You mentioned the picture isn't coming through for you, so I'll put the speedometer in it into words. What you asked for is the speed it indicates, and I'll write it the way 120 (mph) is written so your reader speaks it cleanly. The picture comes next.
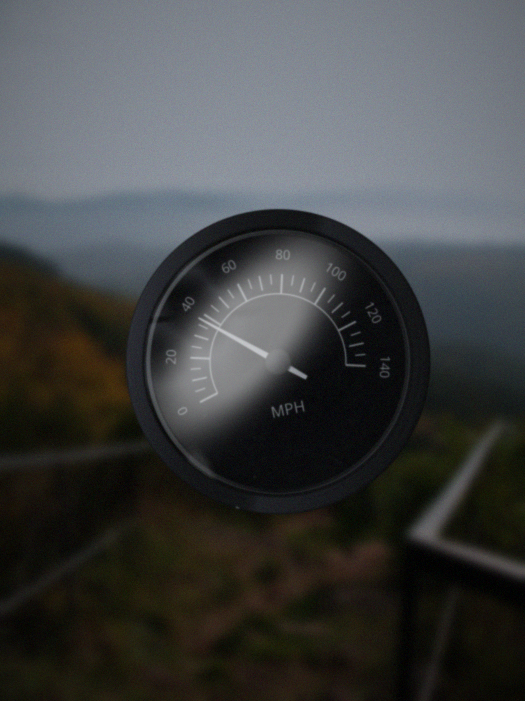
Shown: 37.5 (mph)
